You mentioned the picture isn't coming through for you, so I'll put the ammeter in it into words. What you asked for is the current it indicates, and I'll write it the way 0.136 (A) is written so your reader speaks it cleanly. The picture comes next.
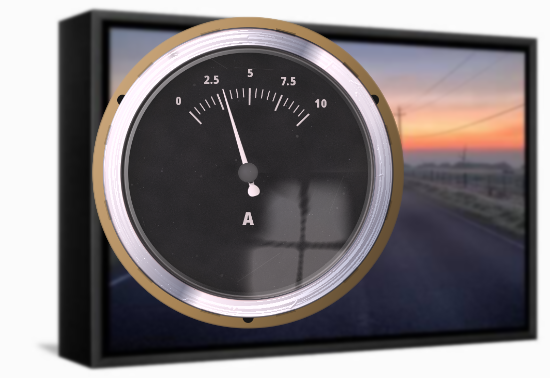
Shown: 3 (A)
